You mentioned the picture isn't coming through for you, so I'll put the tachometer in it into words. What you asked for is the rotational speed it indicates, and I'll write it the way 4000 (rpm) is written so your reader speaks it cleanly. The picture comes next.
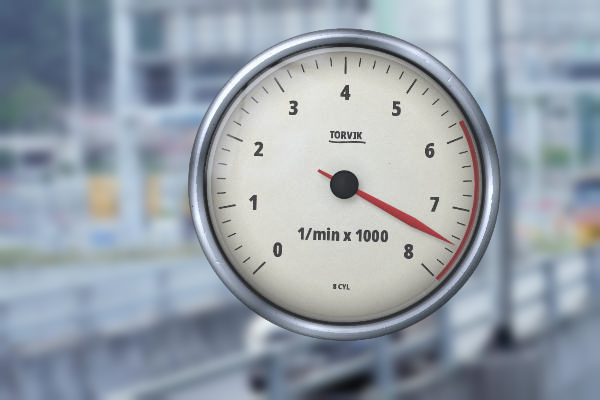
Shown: 7500 (rpm)
